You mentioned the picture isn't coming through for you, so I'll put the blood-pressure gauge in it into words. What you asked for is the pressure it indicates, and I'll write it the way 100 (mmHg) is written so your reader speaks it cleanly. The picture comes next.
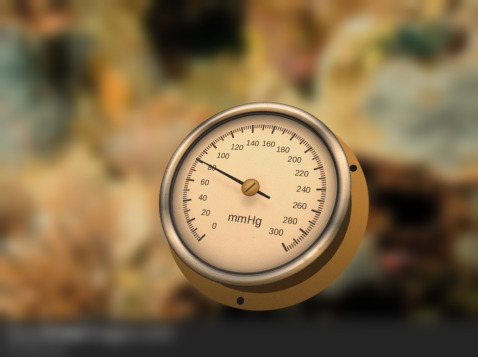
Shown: 80 (mmHg)
